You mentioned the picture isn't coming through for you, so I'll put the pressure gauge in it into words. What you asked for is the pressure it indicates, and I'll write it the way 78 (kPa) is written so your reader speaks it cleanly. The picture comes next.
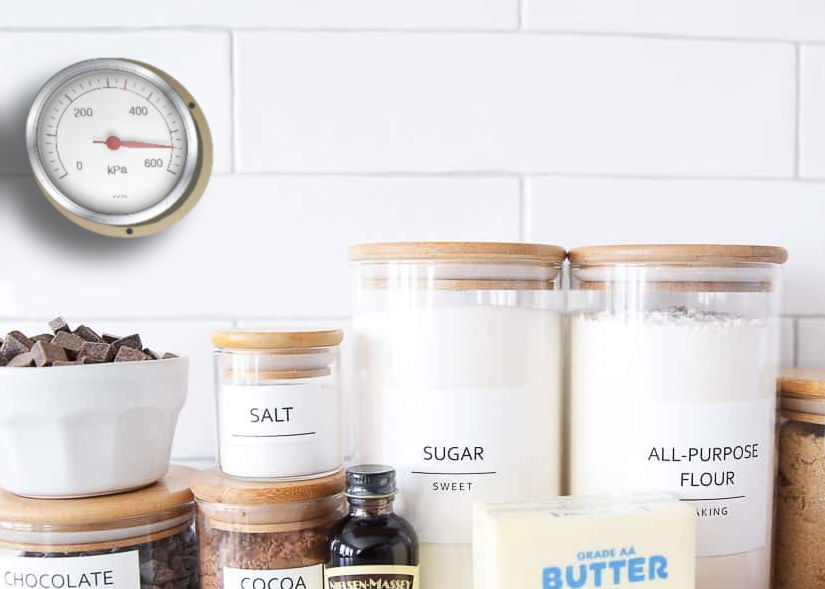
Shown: 540 (kPa)
